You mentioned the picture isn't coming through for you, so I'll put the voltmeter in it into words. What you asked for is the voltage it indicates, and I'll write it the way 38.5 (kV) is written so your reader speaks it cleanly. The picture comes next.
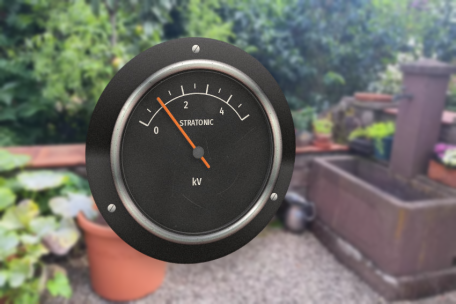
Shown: 1 (kV)
